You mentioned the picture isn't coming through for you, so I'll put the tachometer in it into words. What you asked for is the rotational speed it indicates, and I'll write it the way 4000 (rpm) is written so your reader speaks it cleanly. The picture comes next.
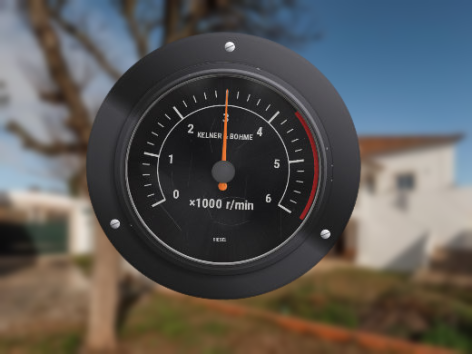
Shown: 3000 (rpm)
